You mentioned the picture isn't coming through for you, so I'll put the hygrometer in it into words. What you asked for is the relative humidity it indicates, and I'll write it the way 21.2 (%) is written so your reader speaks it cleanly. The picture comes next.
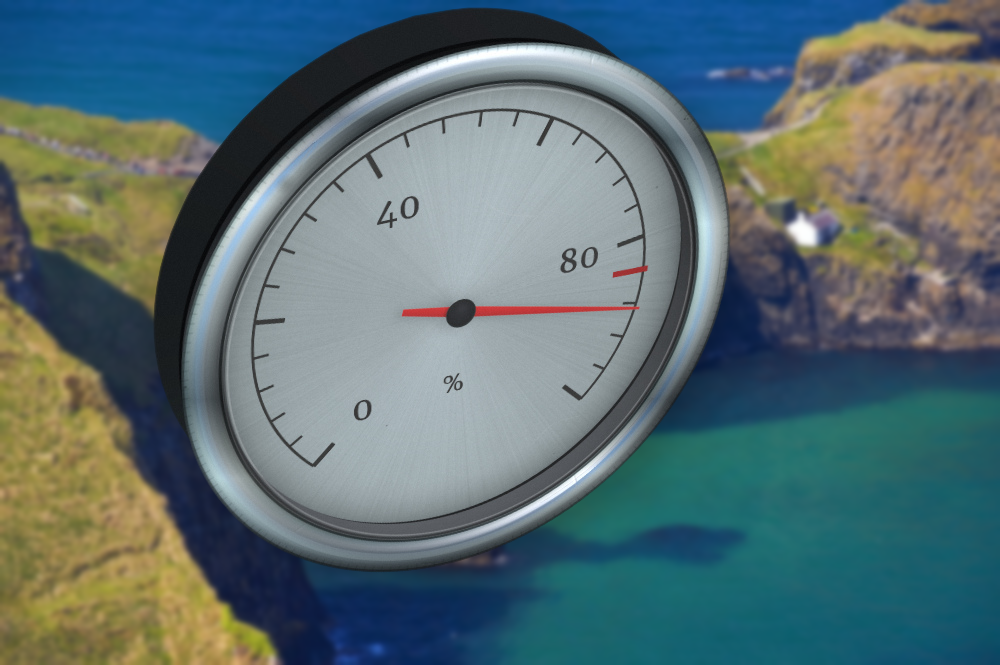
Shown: 88 (%)
